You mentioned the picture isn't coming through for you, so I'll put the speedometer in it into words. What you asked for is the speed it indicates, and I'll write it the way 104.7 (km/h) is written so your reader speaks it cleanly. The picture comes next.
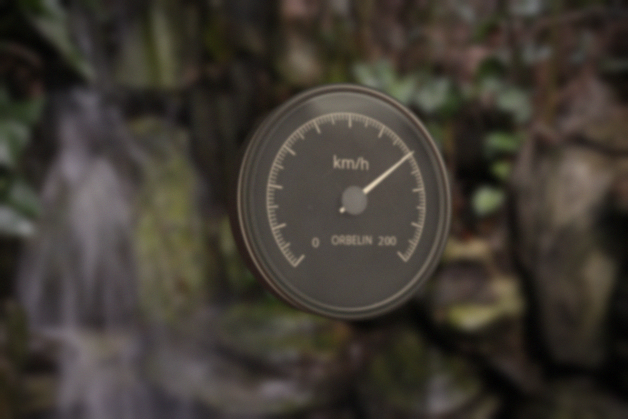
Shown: 140 (km/h)
